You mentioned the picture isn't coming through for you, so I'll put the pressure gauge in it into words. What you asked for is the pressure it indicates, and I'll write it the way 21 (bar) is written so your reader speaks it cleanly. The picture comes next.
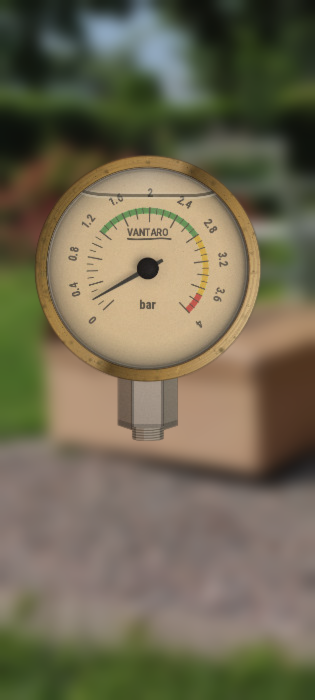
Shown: 0.2 (bar)
